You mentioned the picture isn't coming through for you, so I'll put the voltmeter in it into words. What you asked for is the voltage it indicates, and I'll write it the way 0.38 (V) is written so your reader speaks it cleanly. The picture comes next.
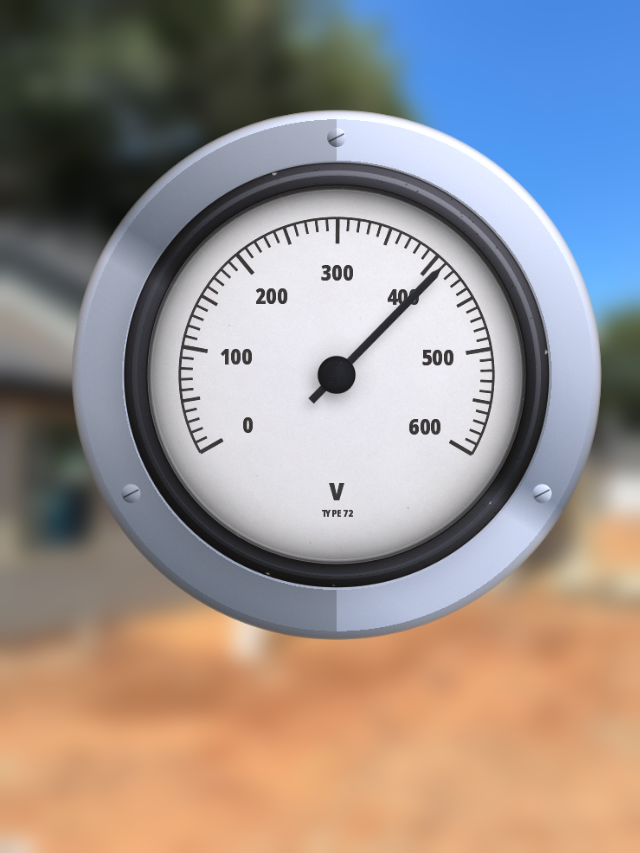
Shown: 410 (V)
